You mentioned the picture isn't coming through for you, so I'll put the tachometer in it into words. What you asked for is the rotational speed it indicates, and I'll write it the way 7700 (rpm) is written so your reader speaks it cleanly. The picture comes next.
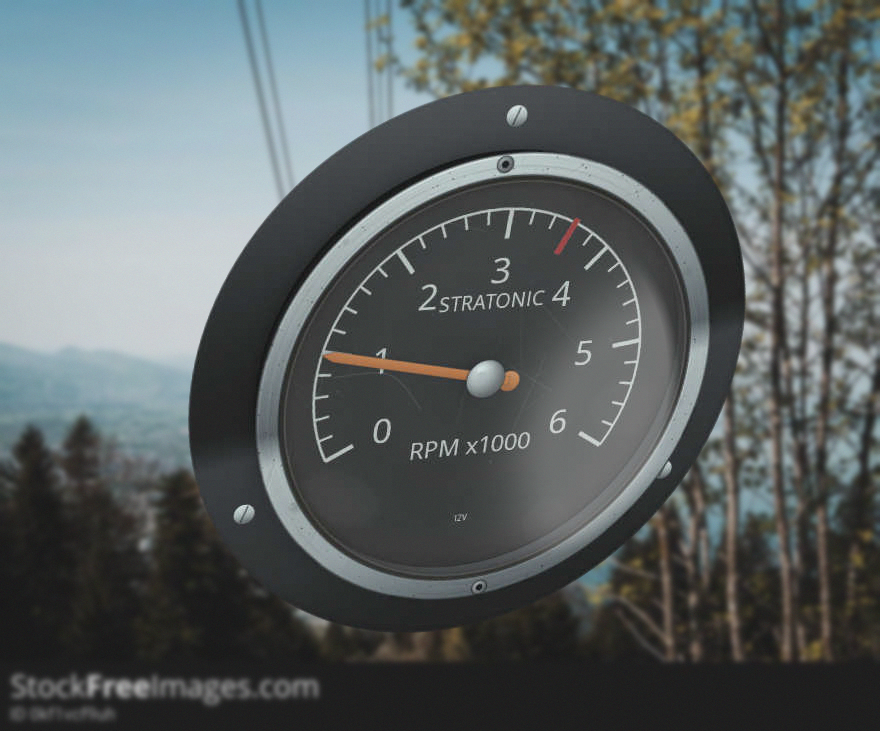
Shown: 1000 (rpm)
